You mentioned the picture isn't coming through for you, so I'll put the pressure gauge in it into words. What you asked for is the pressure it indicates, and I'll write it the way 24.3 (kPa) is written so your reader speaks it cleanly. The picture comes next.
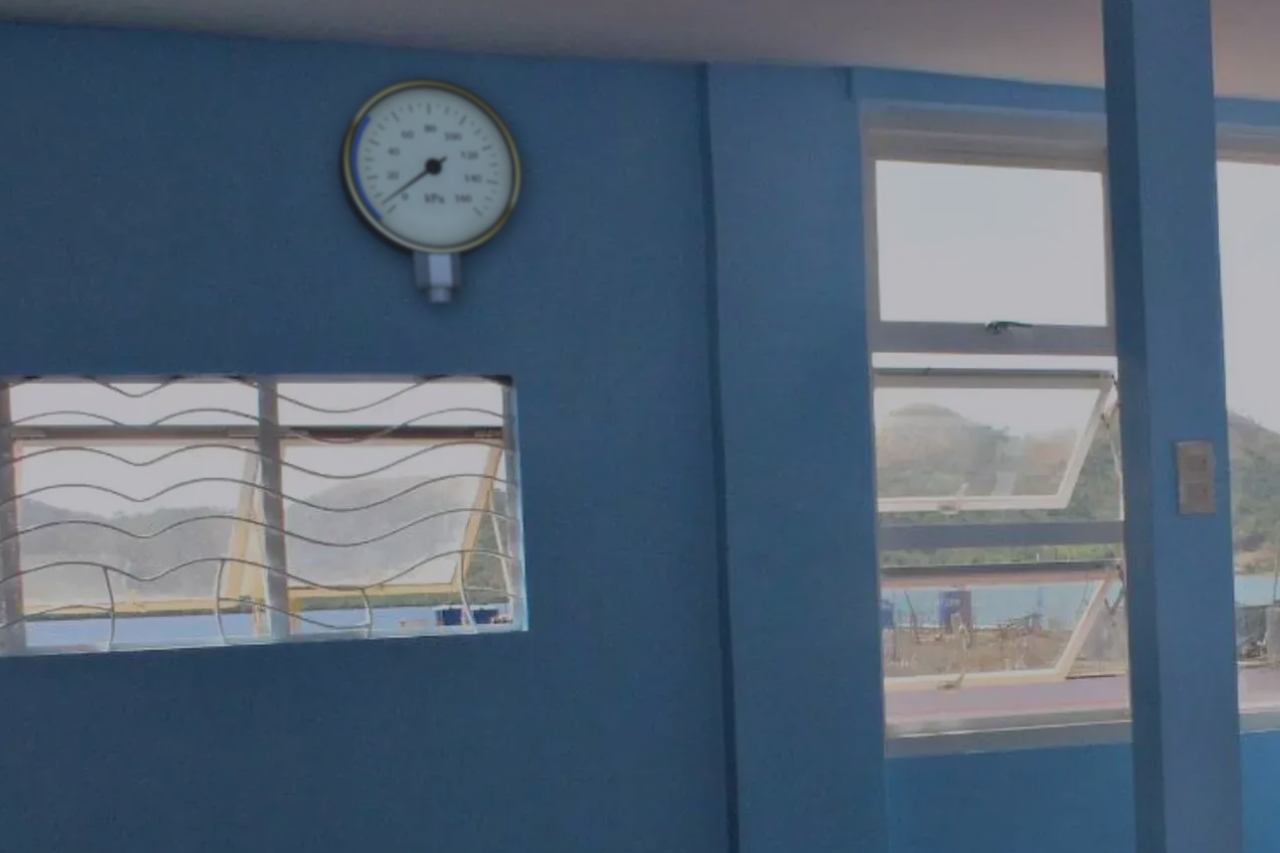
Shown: 5 (kPa)
